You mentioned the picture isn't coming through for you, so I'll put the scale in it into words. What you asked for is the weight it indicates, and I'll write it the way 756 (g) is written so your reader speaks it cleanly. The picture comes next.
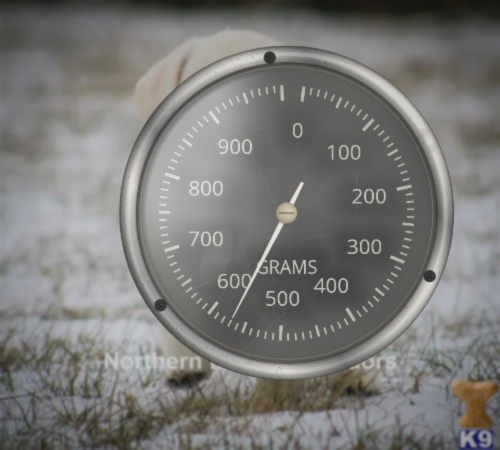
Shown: 570 (g)
